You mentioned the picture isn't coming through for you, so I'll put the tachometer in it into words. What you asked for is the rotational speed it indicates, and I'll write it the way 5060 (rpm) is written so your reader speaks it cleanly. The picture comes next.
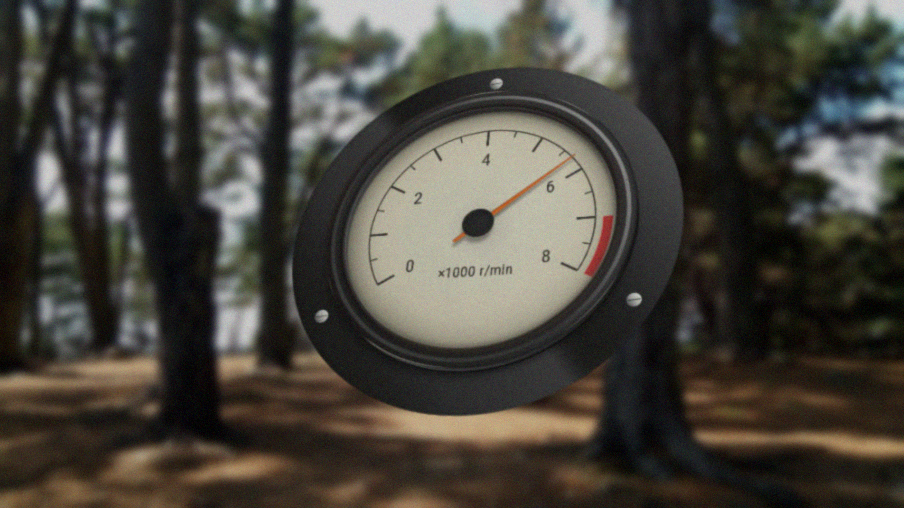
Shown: 5750 (rpm)
